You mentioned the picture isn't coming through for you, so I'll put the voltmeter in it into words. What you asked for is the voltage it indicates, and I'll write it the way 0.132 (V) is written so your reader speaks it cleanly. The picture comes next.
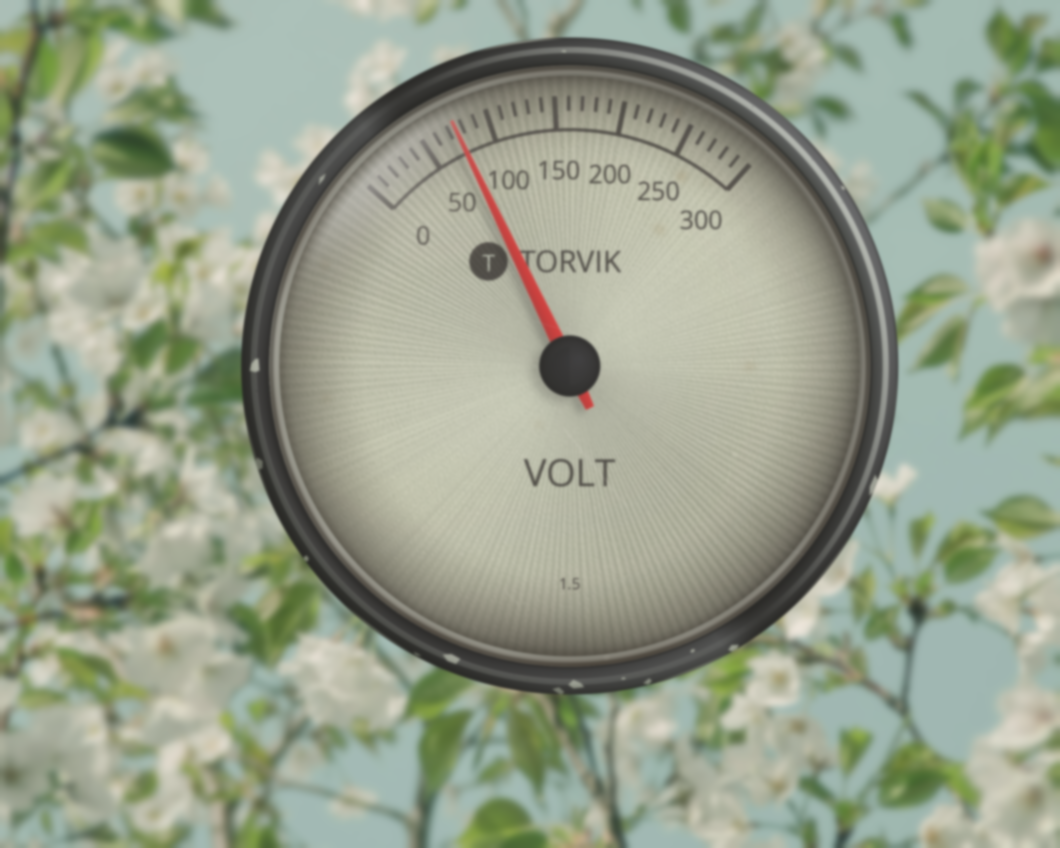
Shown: 75 (V)
